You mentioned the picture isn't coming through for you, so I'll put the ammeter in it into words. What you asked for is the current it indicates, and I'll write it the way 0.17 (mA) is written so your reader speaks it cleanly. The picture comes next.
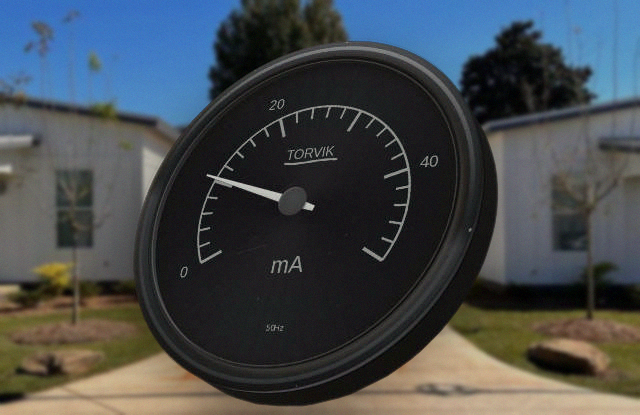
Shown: 10 (mA)
